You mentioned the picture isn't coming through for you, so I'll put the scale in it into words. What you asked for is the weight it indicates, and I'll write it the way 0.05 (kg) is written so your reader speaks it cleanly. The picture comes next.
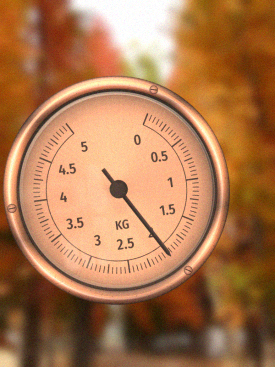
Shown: 2 (kg)
